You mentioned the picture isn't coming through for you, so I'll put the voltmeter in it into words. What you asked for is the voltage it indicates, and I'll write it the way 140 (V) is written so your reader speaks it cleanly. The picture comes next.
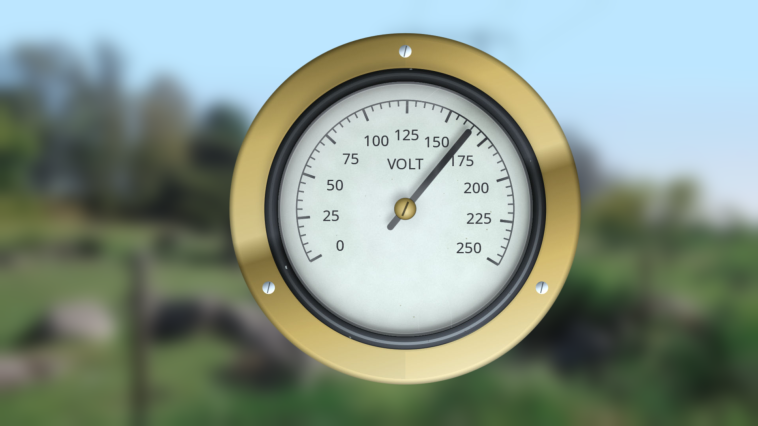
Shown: 165 (V)
